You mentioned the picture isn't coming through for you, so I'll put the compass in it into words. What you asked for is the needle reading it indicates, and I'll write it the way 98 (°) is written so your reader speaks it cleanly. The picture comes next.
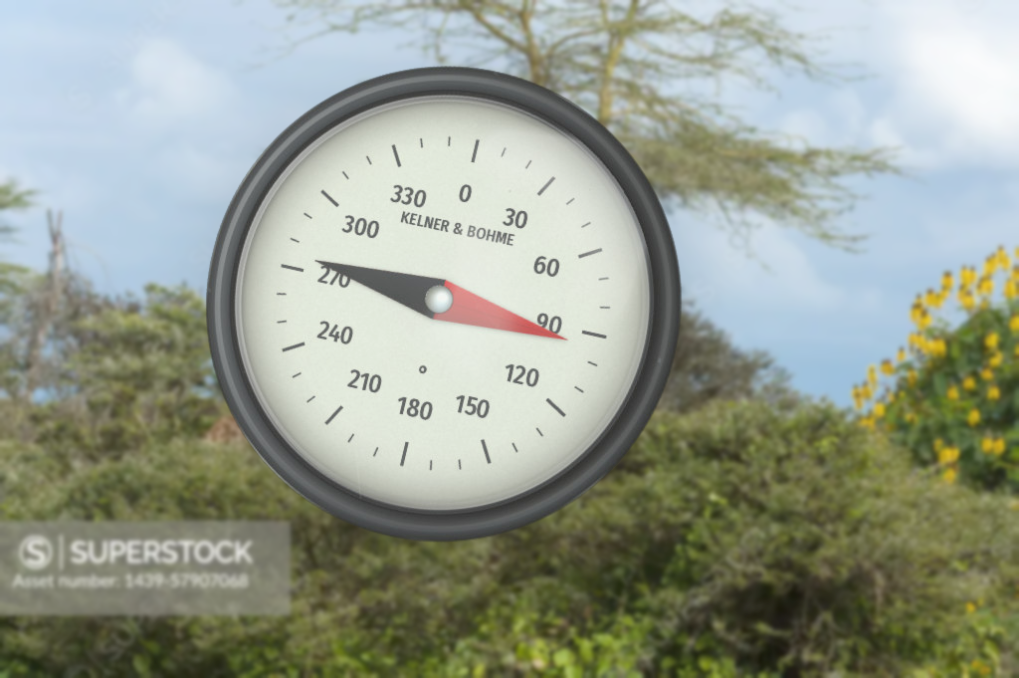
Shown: 95 (°)
